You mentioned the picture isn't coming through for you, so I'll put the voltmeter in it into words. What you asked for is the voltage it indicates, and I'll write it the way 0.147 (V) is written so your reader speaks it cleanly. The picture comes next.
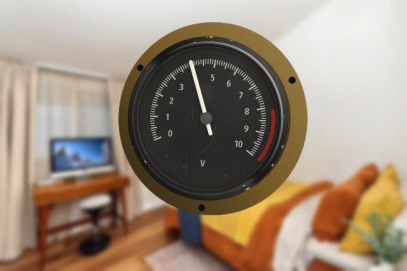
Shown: 4 (V)
